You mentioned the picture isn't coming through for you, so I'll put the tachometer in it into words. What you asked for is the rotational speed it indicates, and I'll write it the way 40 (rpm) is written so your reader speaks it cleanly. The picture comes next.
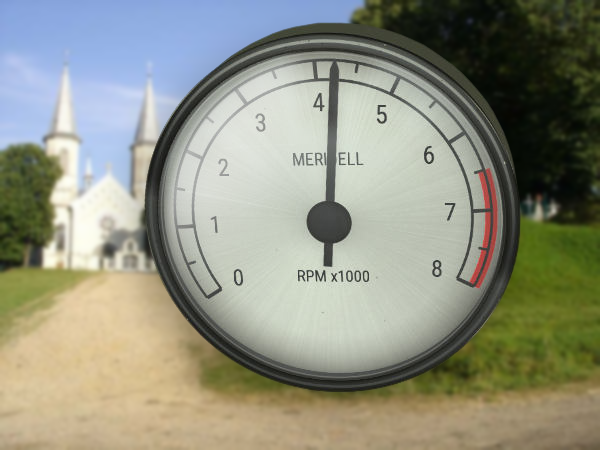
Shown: 4250 (rpm)
